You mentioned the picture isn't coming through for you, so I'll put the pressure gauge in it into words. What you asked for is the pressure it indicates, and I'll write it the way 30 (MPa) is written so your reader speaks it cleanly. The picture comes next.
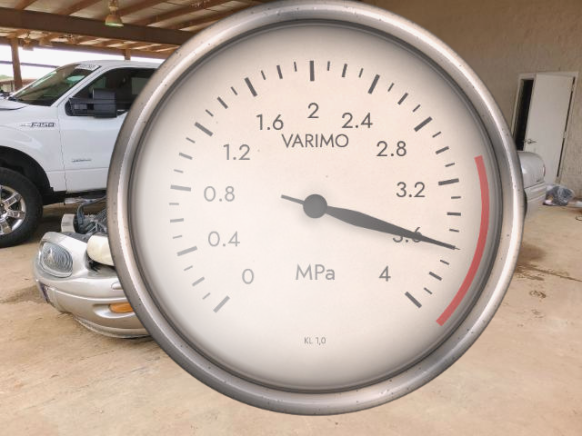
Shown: 3.6 (MPa)
